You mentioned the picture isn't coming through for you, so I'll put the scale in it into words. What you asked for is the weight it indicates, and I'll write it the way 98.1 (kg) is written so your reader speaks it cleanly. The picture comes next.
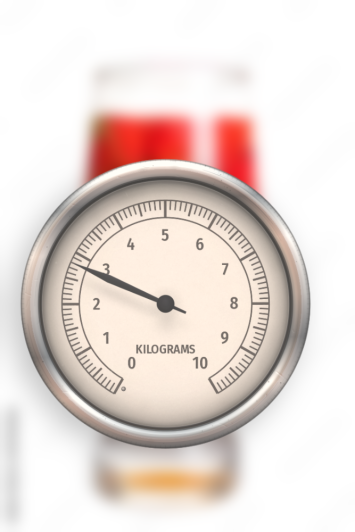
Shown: 2.8 (kg)
